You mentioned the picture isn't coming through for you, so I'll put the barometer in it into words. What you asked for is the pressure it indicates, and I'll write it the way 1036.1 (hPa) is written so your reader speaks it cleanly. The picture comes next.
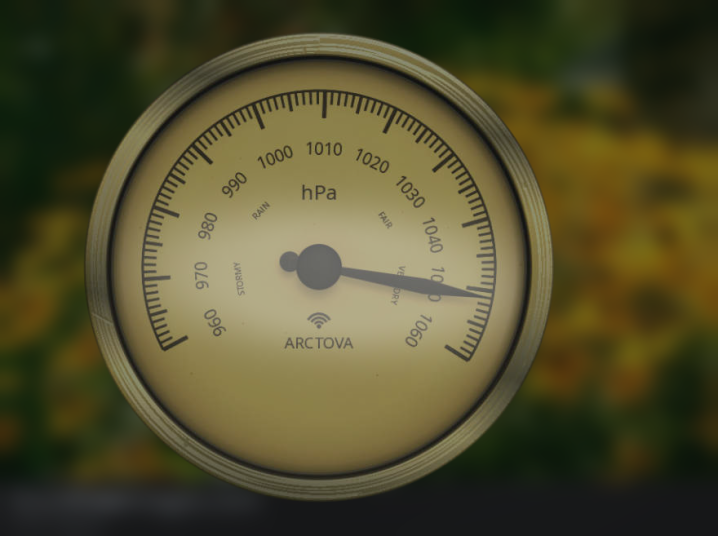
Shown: 1051 (hPa)
